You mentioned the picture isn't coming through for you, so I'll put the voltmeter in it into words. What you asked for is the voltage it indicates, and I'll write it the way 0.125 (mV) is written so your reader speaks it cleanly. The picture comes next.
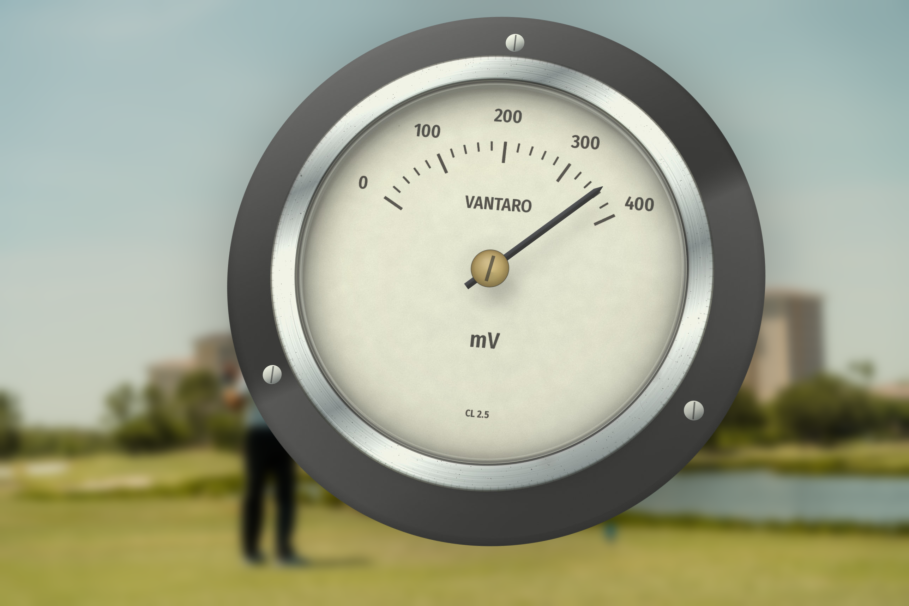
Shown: 360 (mV)
